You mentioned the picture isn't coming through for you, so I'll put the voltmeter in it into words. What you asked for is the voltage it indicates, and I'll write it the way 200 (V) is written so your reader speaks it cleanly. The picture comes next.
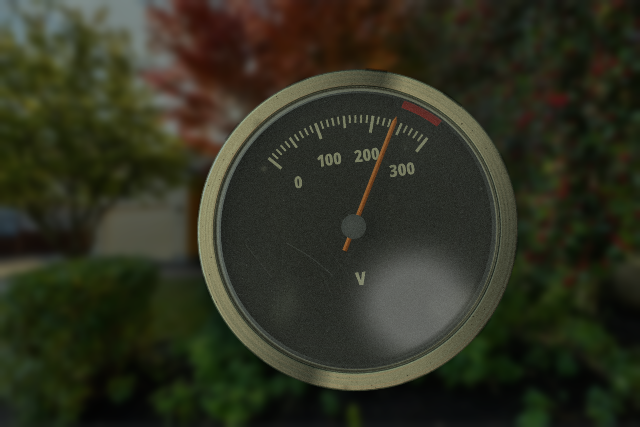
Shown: 240 (V)
